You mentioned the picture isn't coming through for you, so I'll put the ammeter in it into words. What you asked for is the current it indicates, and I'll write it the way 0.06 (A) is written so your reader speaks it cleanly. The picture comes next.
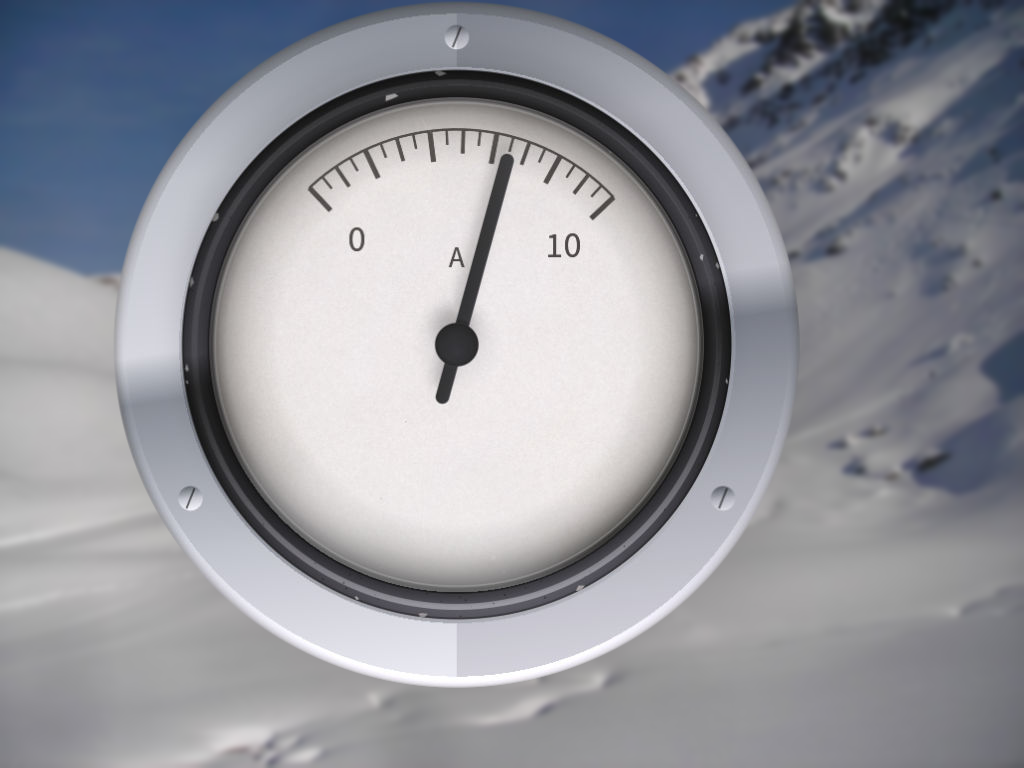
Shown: 6.5 (A)
